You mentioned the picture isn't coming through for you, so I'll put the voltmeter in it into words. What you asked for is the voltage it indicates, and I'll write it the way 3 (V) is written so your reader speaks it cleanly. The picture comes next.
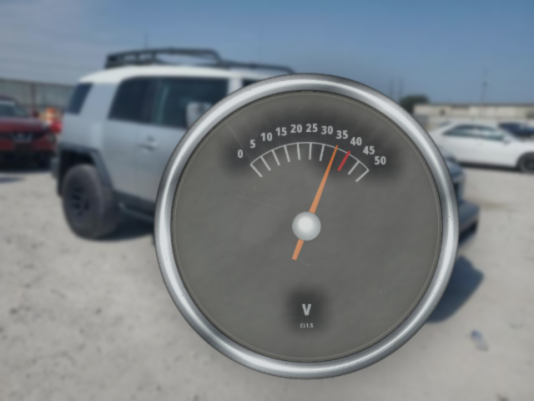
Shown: 35 (V)
